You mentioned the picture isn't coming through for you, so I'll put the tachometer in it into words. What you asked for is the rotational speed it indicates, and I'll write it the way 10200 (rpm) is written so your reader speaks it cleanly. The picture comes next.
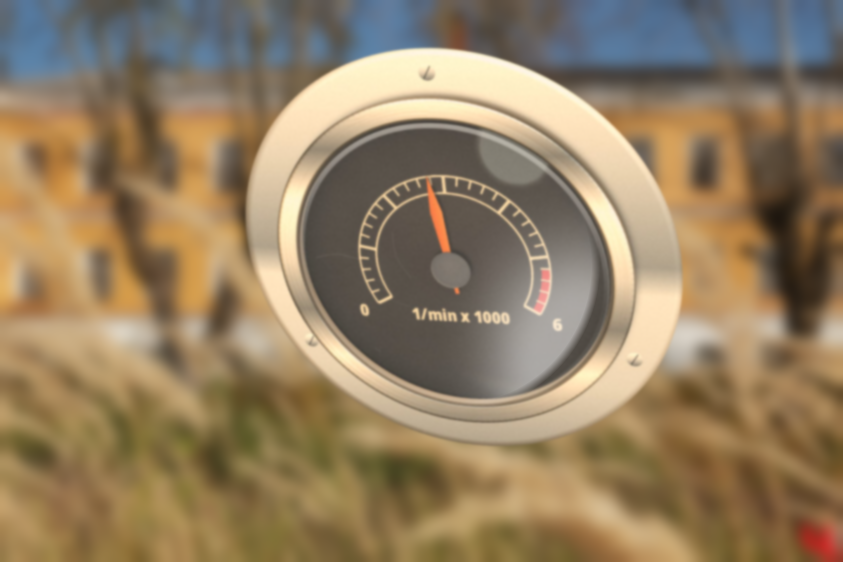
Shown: 2800 (rpm)
